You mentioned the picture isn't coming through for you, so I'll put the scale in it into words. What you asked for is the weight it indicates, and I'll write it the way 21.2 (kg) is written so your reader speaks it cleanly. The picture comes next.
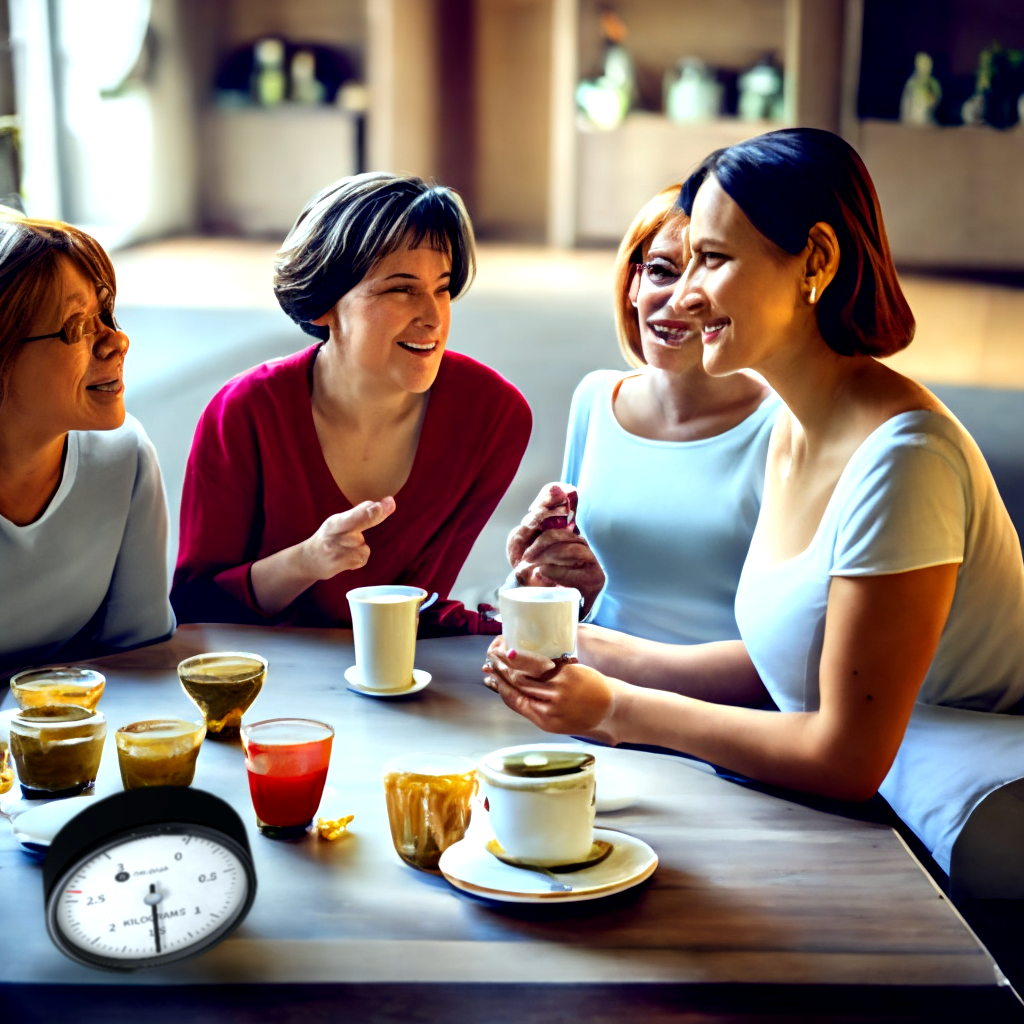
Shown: 1.5 (kg)
